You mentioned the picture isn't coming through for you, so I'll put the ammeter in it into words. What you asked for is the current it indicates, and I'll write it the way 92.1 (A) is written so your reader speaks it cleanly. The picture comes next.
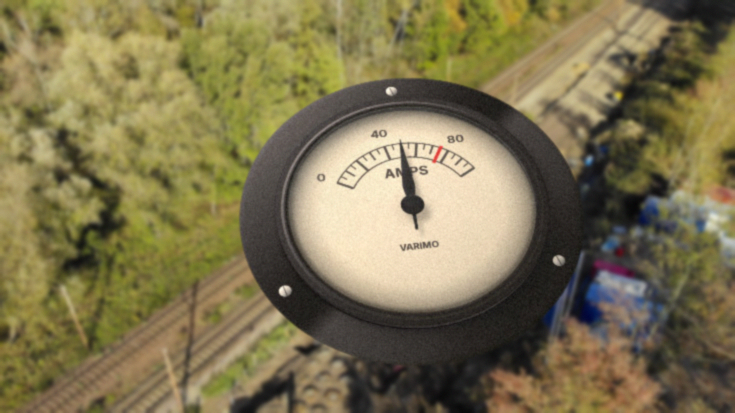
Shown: 50 (A)
